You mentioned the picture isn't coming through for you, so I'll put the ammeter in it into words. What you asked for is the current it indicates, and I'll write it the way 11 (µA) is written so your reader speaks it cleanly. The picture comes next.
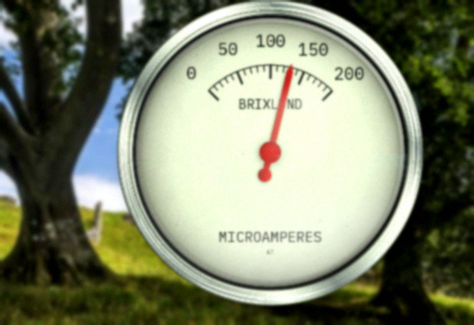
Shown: 130 (µA)
